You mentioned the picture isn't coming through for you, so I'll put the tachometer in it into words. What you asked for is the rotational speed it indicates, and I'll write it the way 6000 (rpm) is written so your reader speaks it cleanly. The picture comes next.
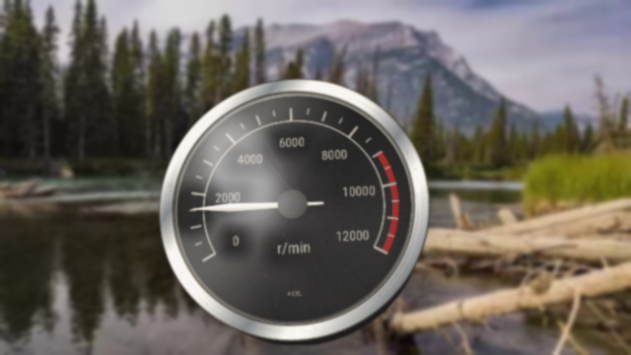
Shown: 1500 (rpm)
